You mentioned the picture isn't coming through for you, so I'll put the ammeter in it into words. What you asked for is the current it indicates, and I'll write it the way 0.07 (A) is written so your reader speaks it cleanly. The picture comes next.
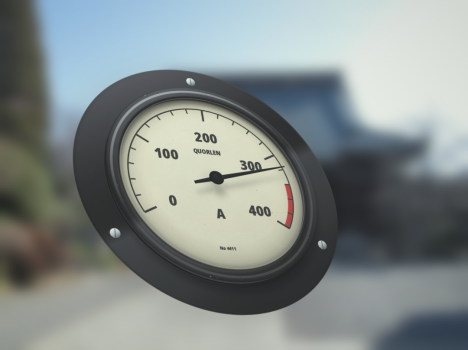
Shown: 320 (A)
